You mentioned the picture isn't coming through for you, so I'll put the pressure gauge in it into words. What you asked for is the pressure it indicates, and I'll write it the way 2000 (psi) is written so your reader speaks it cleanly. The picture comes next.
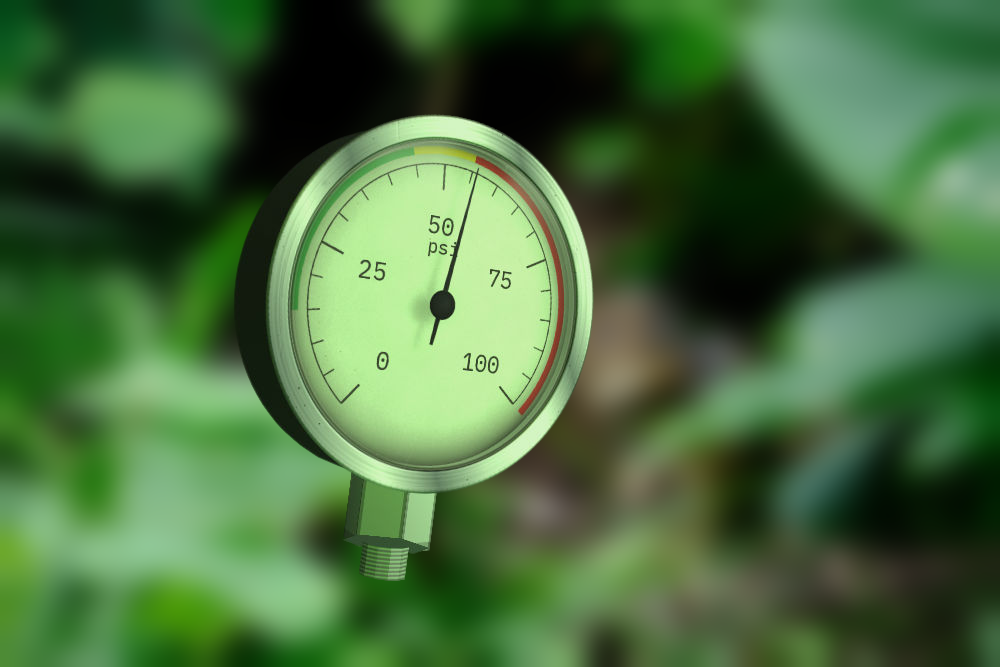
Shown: 55 (psi)
